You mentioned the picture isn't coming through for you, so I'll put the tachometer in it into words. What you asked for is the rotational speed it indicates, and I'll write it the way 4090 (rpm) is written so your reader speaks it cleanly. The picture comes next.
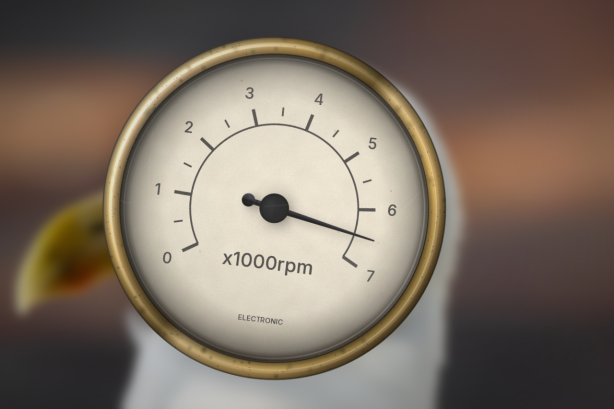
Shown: 6500 (rpm)
